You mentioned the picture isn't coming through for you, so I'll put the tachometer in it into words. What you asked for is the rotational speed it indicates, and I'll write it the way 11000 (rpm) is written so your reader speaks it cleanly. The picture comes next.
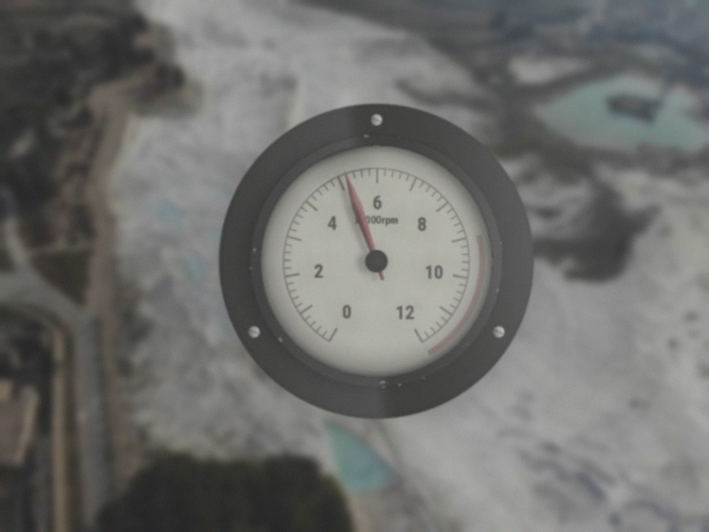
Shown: 5200 (rpm)
